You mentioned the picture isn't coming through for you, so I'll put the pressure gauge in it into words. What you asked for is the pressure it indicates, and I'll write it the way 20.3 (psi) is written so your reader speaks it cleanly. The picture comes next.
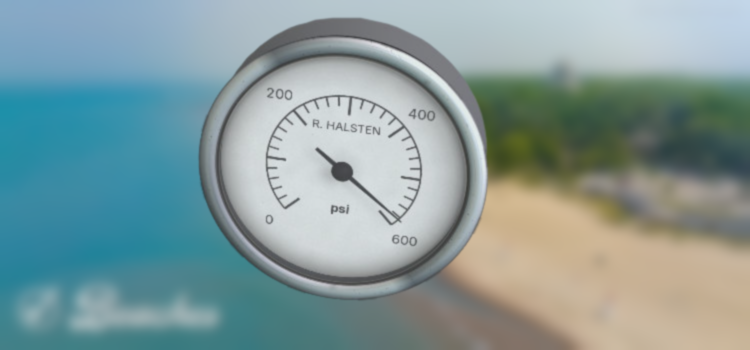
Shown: 580 (psi)
